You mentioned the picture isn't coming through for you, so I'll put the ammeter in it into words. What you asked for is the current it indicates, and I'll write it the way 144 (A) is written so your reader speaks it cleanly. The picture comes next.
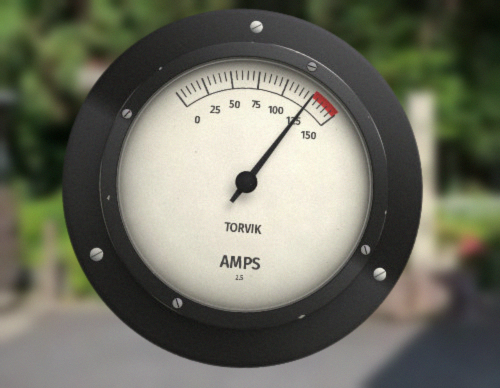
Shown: 125 (A)
